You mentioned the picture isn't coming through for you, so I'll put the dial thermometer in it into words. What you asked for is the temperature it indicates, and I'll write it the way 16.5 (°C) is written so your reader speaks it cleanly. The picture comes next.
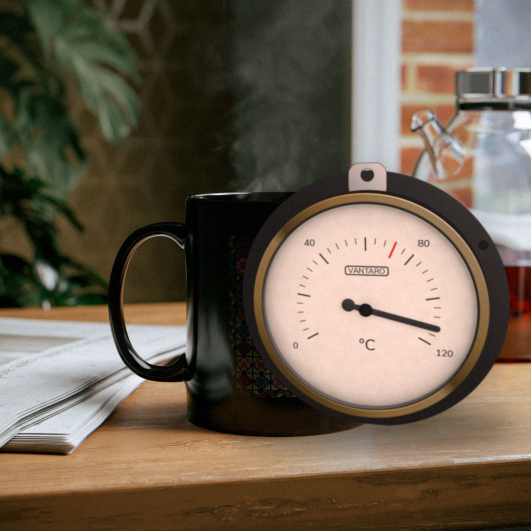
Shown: 112 (°C)
